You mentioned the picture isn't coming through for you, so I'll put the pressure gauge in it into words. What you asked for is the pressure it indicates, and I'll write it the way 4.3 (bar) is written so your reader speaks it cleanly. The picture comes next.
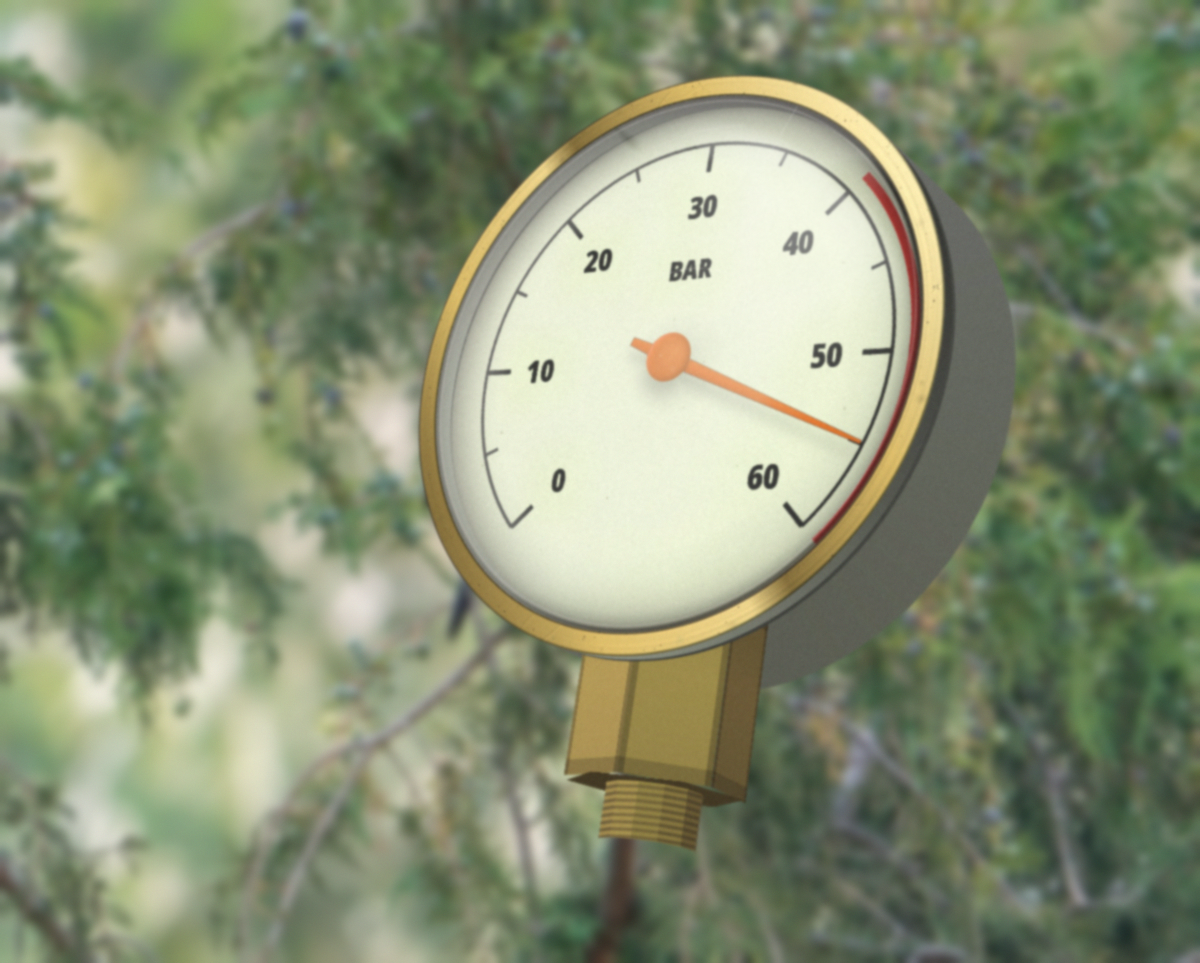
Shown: 55 (bar)
